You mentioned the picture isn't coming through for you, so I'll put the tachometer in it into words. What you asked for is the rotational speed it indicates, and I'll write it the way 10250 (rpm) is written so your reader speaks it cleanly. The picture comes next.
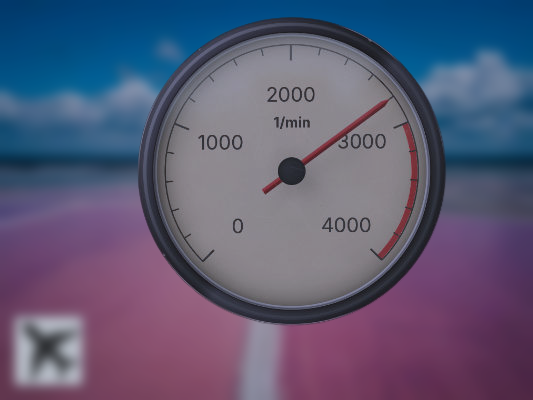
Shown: 2800 (rpm)
